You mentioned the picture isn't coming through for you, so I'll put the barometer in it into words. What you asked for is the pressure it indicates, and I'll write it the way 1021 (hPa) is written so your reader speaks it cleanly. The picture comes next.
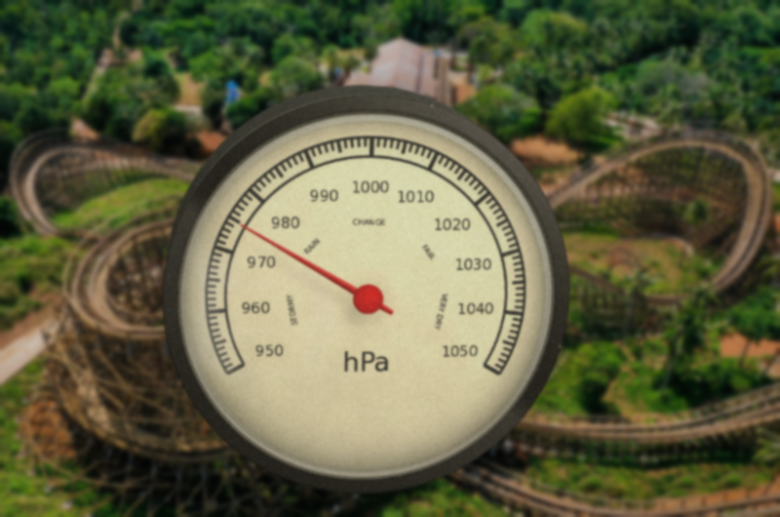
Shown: 975 (hPa)
